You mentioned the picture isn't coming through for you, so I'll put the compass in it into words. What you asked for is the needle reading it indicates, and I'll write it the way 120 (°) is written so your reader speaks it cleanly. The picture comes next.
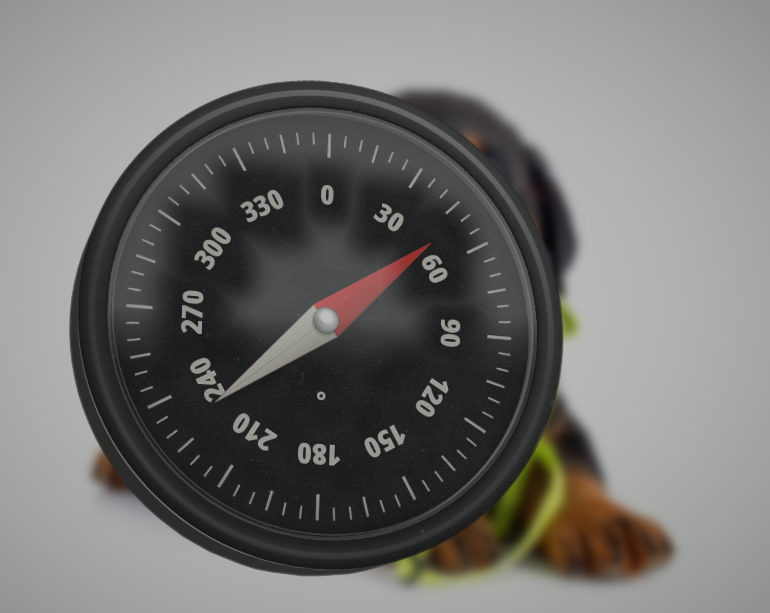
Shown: 50 (°)
